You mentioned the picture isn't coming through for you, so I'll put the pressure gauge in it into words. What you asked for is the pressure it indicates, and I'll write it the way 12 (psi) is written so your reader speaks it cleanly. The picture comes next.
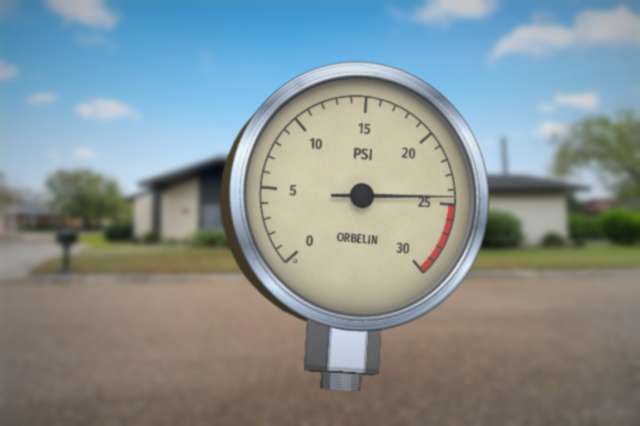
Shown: 24.5 (psi)
